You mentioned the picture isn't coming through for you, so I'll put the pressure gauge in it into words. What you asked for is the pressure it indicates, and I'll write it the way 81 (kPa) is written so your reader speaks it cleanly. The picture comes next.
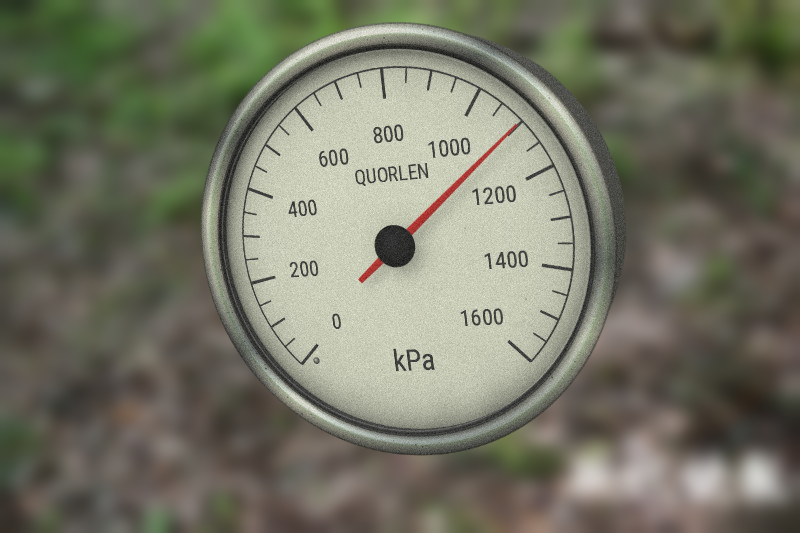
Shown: 1100 (kPa)
